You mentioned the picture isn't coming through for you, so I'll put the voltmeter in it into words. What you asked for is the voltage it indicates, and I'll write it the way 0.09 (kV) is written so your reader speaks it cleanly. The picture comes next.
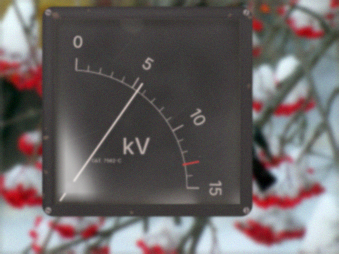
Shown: 5.5 (kV)
